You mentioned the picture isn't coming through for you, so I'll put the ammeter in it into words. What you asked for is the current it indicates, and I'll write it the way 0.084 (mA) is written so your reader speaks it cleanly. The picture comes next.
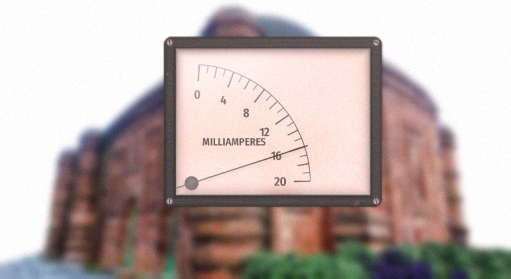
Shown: 16 (mA)
